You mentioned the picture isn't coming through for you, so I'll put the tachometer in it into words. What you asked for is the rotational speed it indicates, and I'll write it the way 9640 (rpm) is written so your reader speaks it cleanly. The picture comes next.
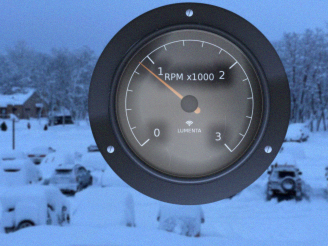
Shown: 900 (rpm)
